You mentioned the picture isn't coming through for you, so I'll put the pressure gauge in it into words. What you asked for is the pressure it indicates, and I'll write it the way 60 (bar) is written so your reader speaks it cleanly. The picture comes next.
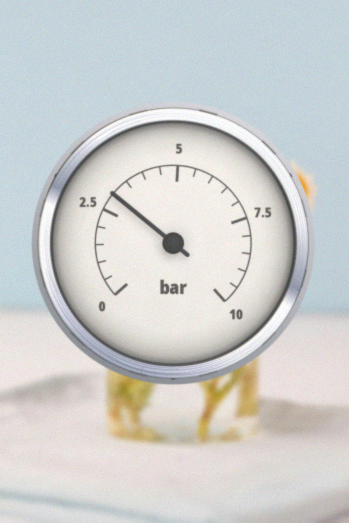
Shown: 3 (bar)
